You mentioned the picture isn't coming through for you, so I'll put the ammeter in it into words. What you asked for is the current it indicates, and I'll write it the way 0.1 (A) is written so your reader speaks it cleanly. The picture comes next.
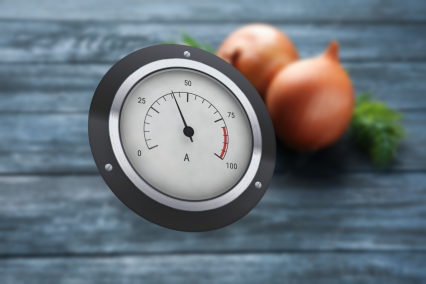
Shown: 40 (A)
